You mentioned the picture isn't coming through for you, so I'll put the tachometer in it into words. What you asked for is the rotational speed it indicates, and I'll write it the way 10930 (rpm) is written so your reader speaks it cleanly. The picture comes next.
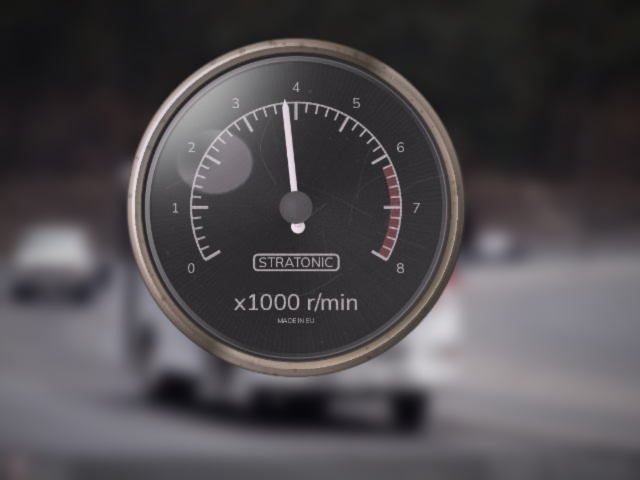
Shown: 3800 (rpm)
